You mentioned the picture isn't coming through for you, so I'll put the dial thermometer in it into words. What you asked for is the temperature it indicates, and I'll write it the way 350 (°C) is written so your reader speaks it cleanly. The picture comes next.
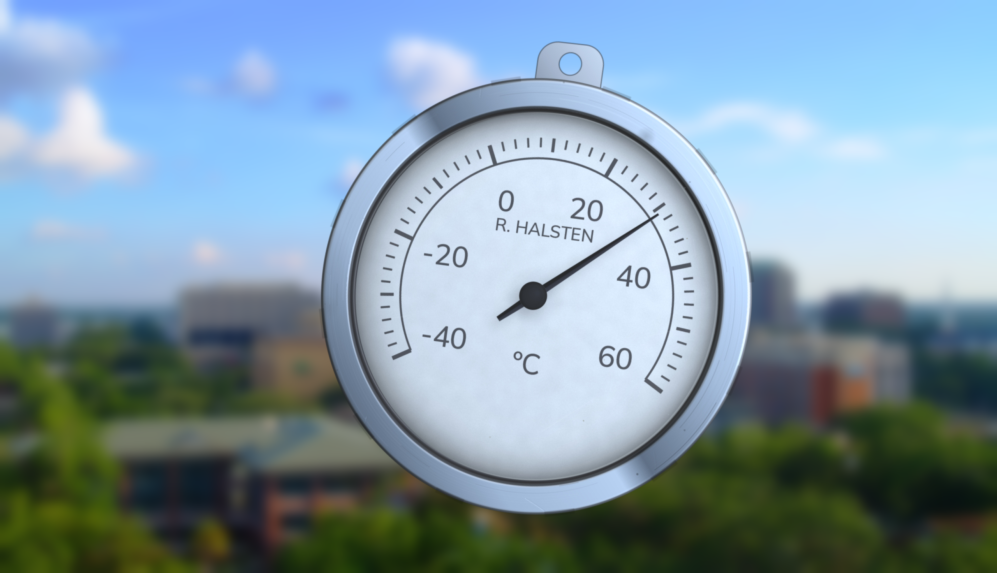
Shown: 31 (°C)
